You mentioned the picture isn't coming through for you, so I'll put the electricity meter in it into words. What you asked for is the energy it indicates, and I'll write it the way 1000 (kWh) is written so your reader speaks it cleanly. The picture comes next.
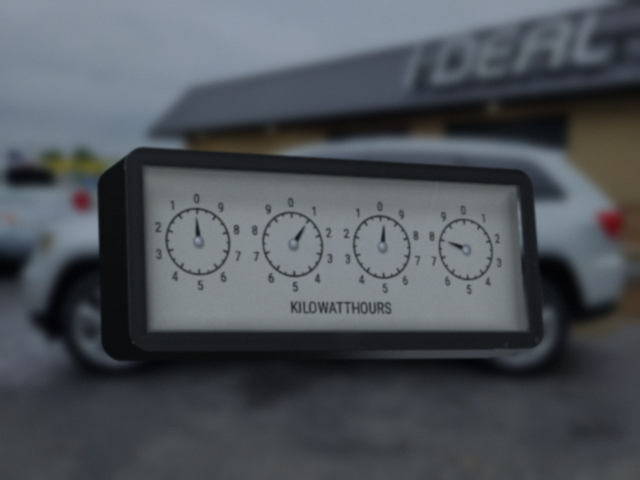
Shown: 98 (kWh)
